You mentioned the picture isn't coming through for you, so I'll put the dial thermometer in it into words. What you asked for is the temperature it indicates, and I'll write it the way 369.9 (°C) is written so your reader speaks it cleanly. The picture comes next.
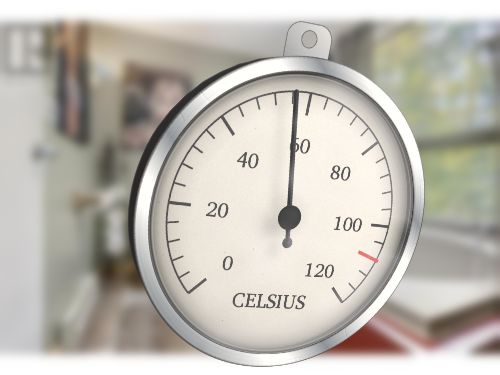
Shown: 56 (°C)
